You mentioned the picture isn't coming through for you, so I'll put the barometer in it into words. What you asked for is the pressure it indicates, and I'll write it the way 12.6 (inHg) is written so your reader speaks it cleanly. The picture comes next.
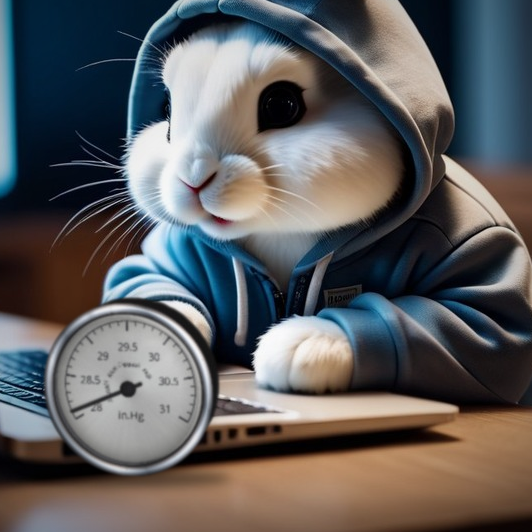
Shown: 28.1 (inHg)
